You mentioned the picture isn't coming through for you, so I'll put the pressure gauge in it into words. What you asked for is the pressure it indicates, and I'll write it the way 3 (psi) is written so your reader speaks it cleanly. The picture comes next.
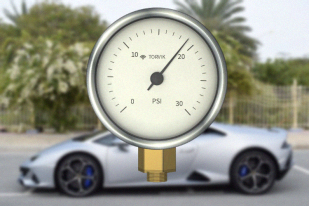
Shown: 19 (psi)
